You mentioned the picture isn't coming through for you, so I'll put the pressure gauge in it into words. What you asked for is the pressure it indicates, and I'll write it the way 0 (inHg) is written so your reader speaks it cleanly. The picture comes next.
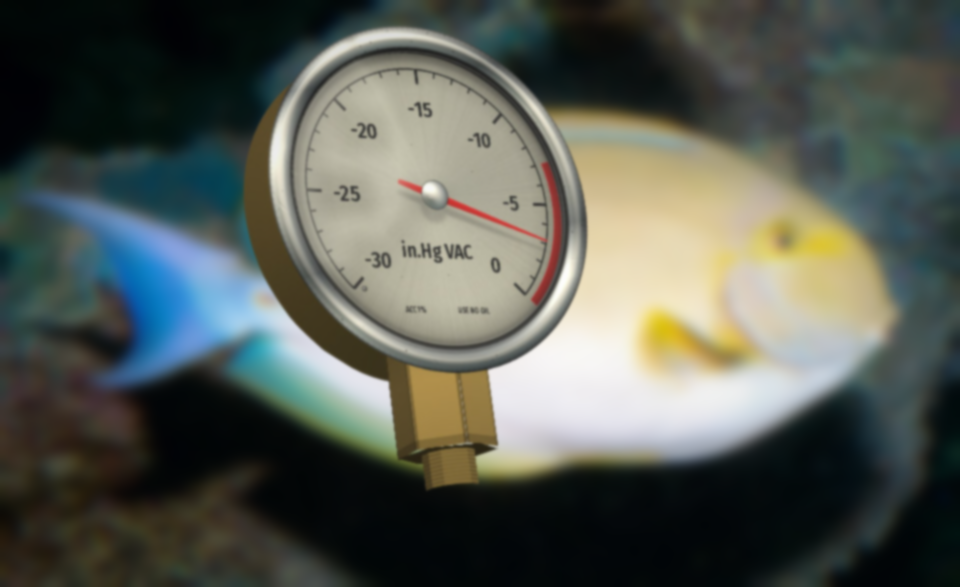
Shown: -3 (inHg)
